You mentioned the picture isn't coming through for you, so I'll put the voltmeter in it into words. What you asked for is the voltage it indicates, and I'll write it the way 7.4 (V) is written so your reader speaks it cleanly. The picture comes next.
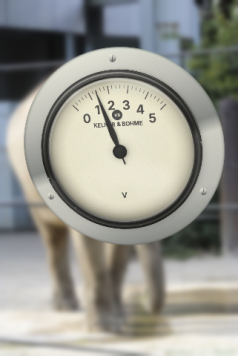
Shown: 1.4 (V)
